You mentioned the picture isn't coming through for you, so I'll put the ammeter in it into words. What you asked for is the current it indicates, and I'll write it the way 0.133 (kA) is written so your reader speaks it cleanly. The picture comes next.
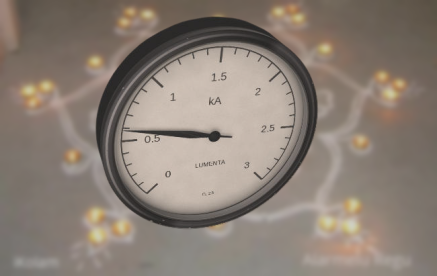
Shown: 0.6 (kA)
